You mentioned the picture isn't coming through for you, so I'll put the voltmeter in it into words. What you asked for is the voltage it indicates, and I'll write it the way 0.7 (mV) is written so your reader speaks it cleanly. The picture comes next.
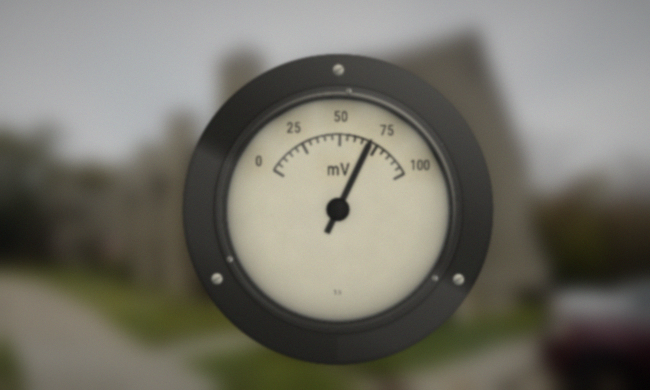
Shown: 70 (mV)
